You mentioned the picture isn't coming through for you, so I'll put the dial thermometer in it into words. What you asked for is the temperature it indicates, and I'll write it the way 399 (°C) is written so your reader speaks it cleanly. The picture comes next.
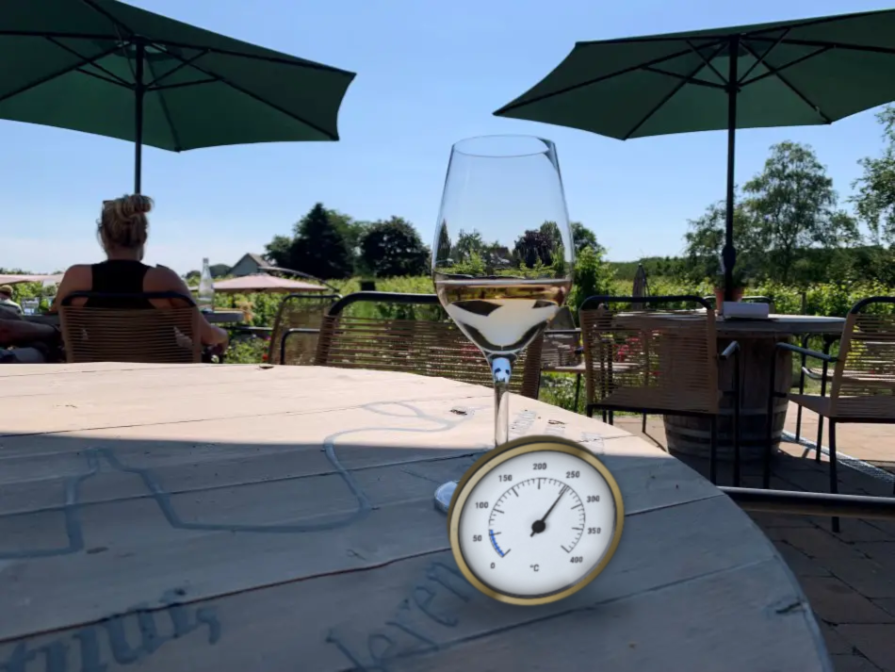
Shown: 250 (°C)
